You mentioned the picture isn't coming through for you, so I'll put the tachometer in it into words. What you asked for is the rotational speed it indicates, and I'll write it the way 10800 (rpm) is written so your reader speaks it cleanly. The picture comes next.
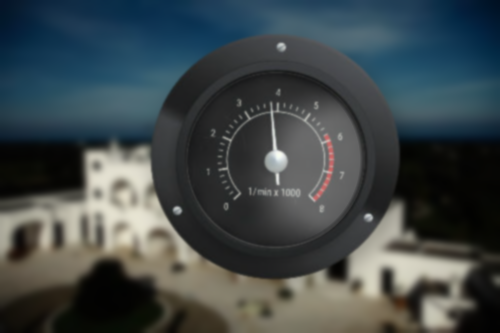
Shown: 3800 (rpm)
